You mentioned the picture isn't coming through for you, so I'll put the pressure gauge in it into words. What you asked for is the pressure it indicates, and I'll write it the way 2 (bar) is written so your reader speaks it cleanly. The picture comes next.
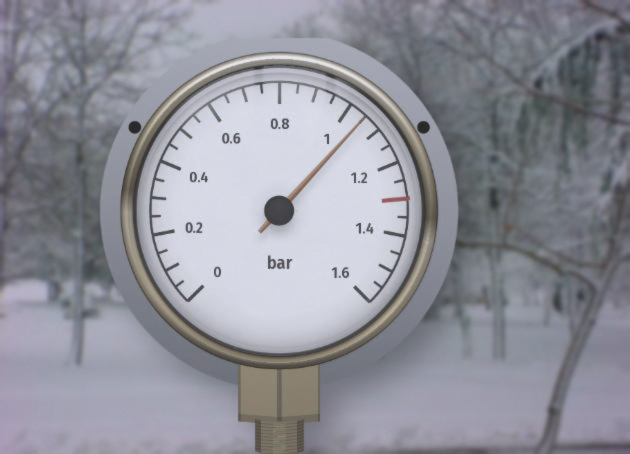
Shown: 1.05 (bar)
